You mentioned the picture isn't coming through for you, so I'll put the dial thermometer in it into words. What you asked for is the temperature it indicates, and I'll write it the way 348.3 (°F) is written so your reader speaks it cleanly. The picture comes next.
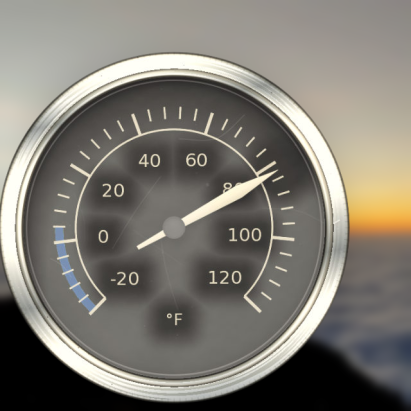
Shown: 82 (°F)
